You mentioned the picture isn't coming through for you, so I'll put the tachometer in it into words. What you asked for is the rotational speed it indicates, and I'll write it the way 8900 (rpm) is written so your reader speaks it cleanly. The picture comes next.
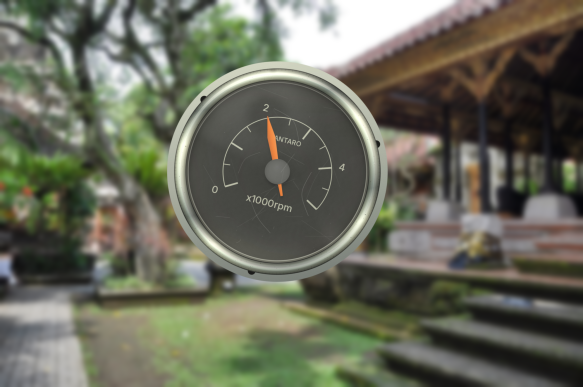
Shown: 2000 (rpm)
